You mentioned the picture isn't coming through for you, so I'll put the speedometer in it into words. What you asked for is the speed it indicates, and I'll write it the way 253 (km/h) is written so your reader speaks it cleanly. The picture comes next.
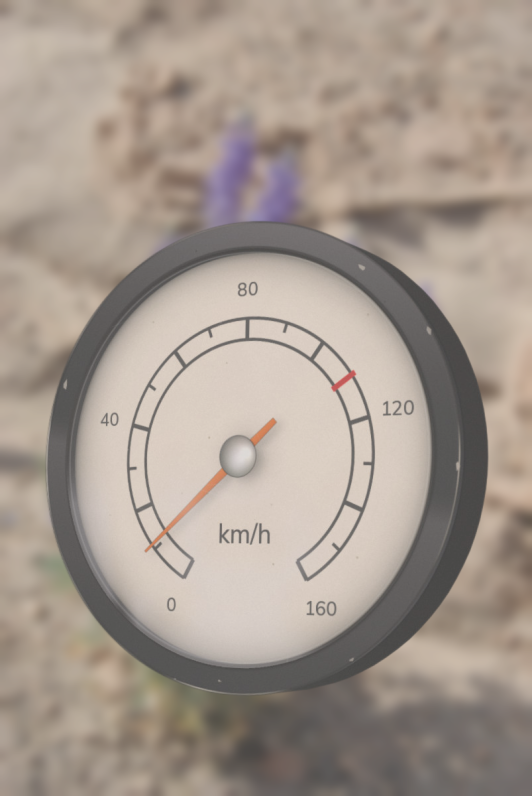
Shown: 10 (km/h)
